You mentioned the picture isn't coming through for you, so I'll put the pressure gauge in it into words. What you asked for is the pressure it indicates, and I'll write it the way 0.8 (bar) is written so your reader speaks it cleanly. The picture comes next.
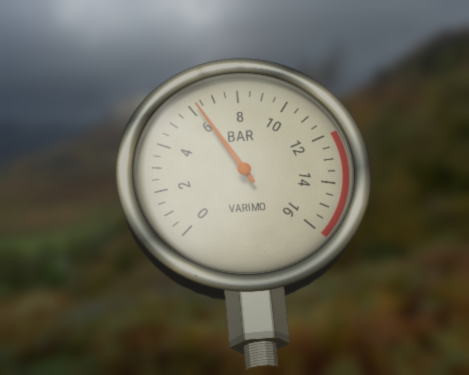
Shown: 6.25 (bar)
